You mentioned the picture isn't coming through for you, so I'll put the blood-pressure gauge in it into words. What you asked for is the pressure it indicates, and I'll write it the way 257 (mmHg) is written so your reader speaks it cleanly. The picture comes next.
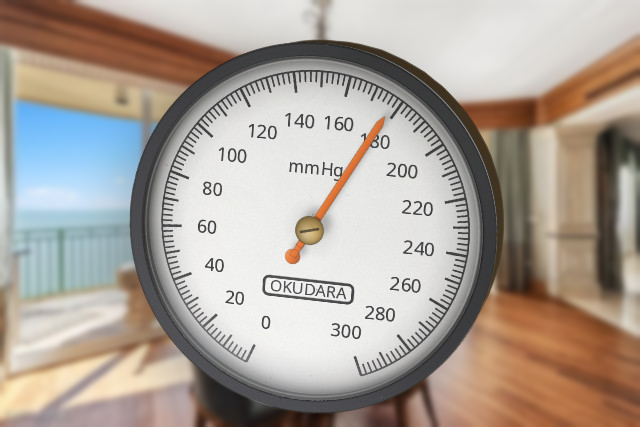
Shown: 178 (mmHg)
